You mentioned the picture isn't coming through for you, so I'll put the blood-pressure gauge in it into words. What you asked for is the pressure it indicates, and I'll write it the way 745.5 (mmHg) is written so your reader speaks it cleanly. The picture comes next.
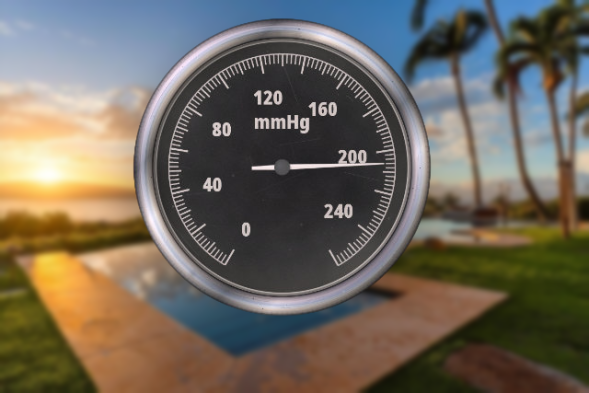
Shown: 206 (mmHg)
